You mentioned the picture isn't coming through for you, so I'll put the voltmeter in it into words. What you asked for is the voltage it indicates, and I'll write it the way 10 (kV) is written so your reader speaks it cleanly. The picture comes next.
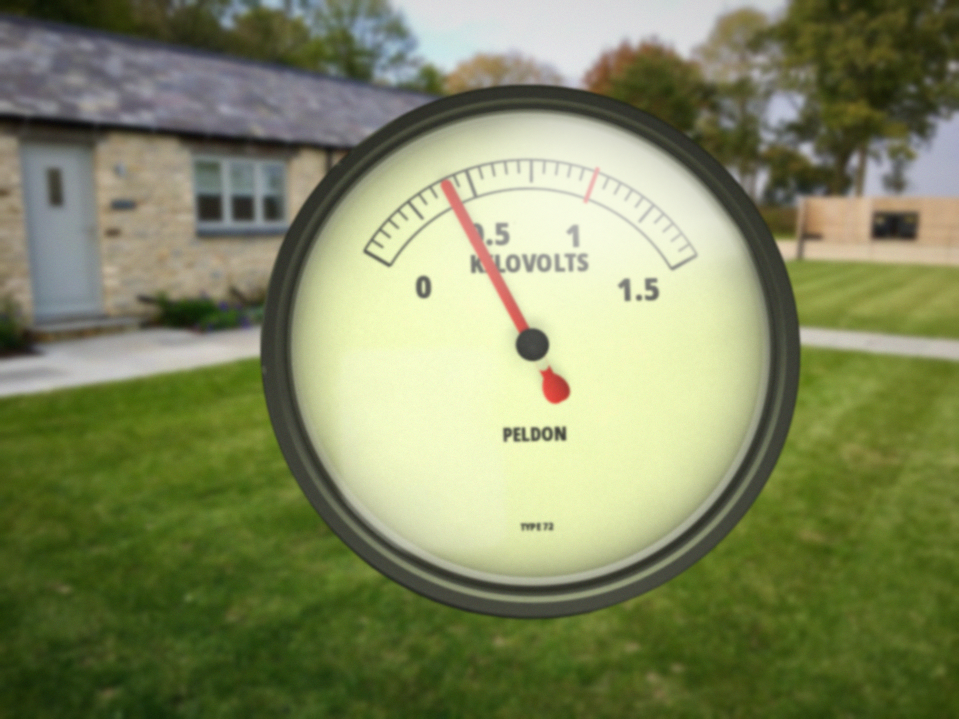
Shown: 0.4 (kV)
